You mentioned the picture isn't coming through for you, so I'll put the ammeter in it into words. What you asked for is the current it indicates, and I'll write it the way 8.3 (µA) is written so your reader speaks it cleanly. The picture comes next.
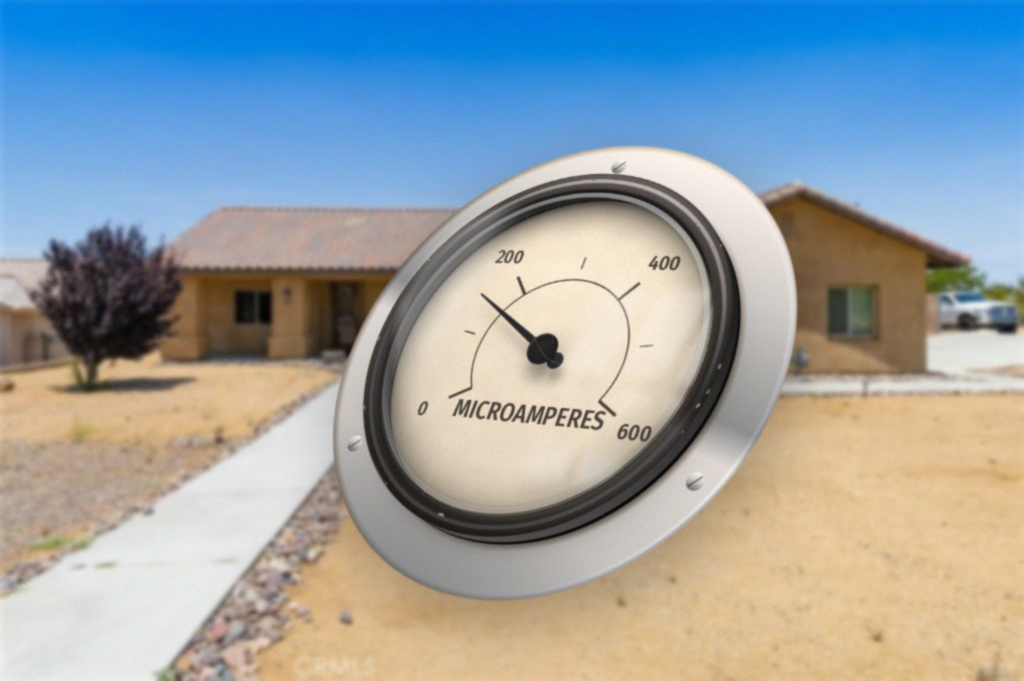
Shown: 150 (µA)
